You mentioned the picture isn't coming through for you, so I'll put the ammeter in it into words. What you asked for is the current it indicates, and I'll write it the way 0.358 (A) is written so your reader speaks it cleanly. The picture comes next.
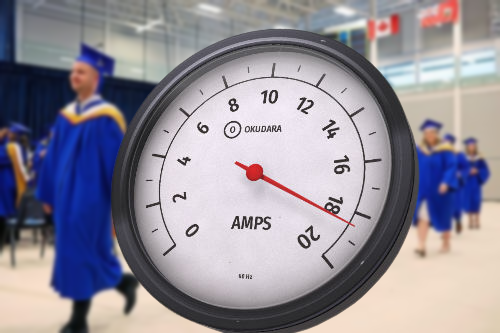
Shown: 18.5 (A)
